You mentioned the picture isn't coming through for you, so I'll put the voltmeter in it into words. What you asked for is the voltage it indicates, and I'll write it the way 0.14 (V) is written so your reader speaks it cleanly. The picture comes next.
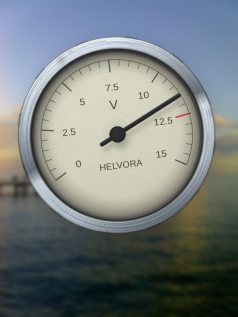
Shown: 11.5 (V)
